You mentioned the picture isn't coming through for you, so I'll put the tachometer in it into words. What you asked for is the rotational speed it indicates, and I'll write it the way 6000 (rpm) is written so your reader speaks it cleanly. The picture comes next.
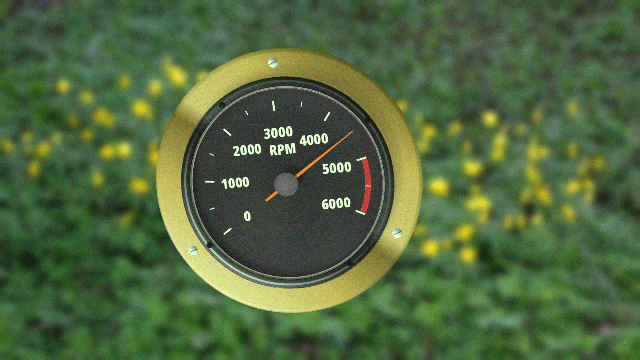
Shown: 4500 (rpm)
